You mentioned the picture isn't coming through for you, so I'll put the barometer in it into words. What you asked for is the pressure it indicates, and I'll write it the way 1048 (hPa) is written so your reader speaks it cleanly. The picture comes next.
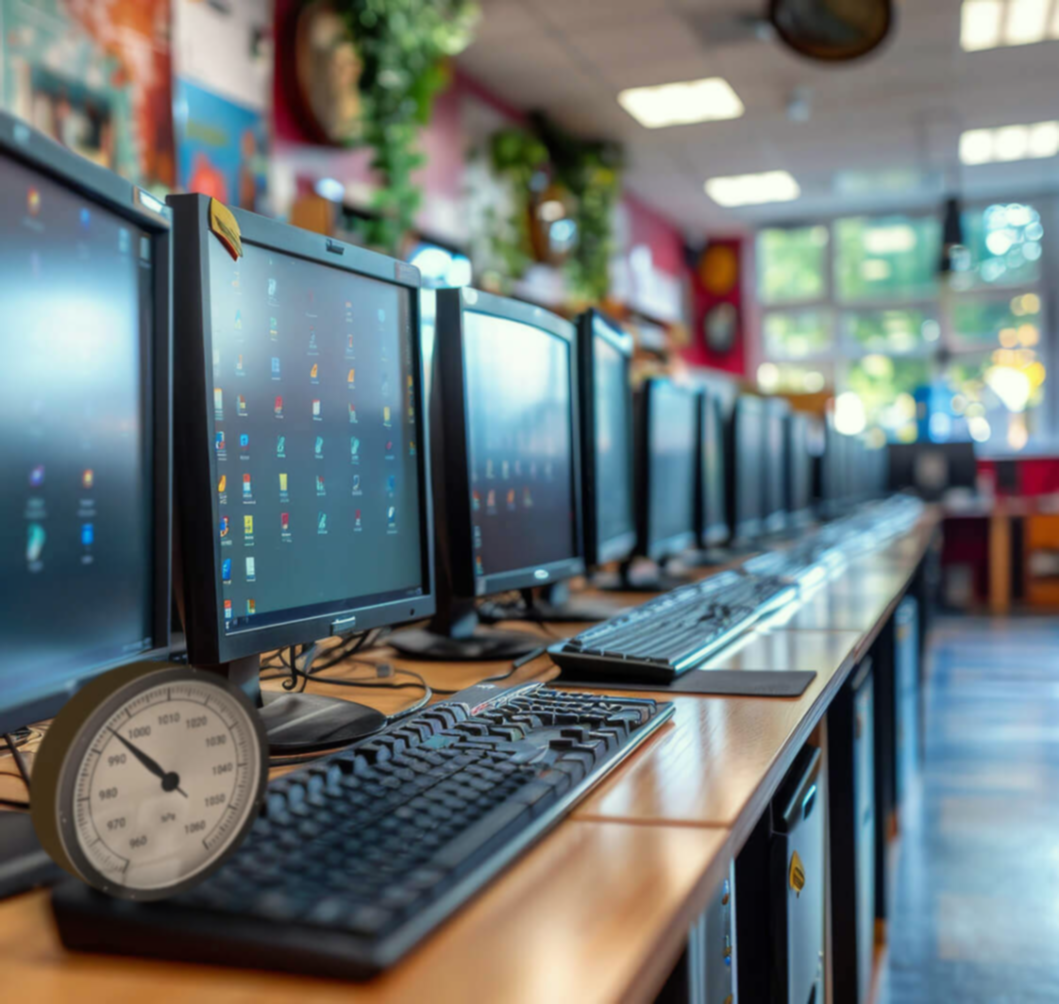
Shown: 995 (hPa)
